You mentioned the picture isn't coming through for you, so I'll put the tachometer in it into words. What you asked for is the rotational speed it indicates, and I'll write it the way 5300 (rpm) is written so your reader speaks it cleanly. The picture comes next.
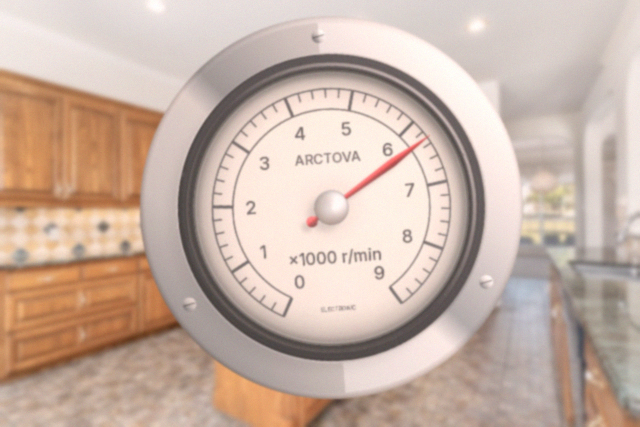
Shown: 6300 (rpm)
